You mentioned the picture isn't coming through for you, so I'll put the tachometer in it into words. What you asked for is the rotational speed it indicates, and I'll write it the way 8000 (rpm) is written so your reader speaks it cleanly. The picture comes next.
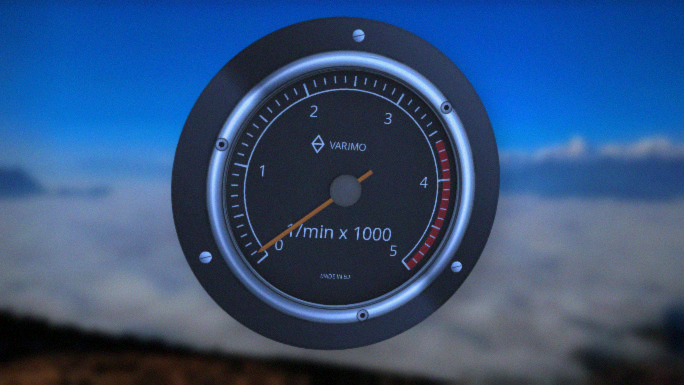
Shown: 100 (rpm)
